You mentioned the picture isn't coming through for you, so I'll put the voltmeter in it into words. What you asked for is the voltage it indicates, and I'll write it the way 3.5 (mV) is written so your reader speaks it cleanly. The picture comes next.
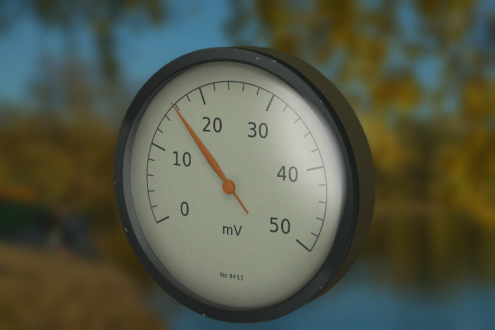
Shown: 16 (mV)
